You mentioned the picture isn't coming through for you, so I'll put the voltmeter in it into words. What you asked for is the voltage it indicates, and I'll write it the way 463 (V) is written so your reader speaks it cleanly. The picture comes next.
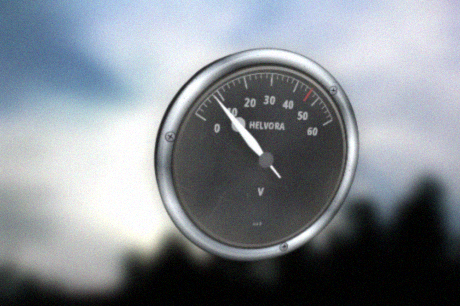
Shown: 8 (V)
